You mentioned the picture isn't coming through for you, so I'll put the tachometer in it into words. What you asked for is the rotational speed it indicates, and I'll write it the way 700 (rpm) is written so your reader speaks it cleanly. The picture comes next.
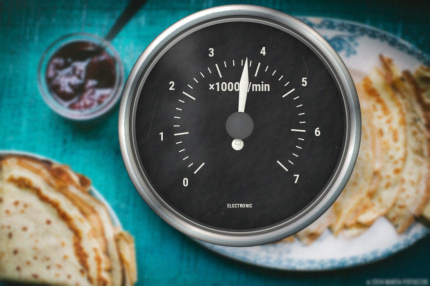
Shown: 3700 (rpm)
